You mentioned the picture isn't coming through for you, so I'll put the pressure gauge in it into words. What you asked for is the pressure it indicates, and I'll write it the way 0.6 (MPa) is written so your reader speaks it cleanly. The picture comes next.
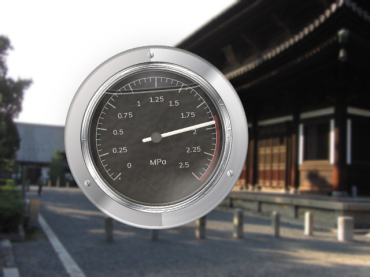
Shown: 1.95 (MPa)
